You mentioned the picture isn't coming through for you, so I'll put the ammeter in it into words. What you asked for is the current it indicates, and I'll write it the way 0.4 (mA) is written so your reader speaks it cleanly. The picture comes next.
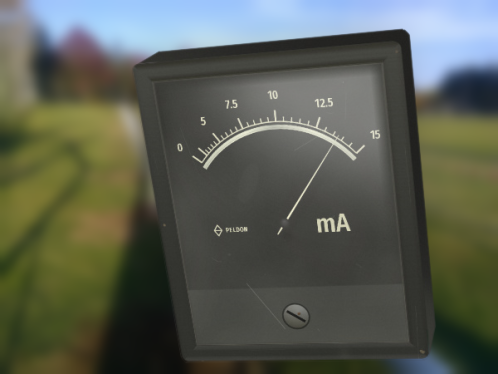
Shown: 13.75 (mA)
